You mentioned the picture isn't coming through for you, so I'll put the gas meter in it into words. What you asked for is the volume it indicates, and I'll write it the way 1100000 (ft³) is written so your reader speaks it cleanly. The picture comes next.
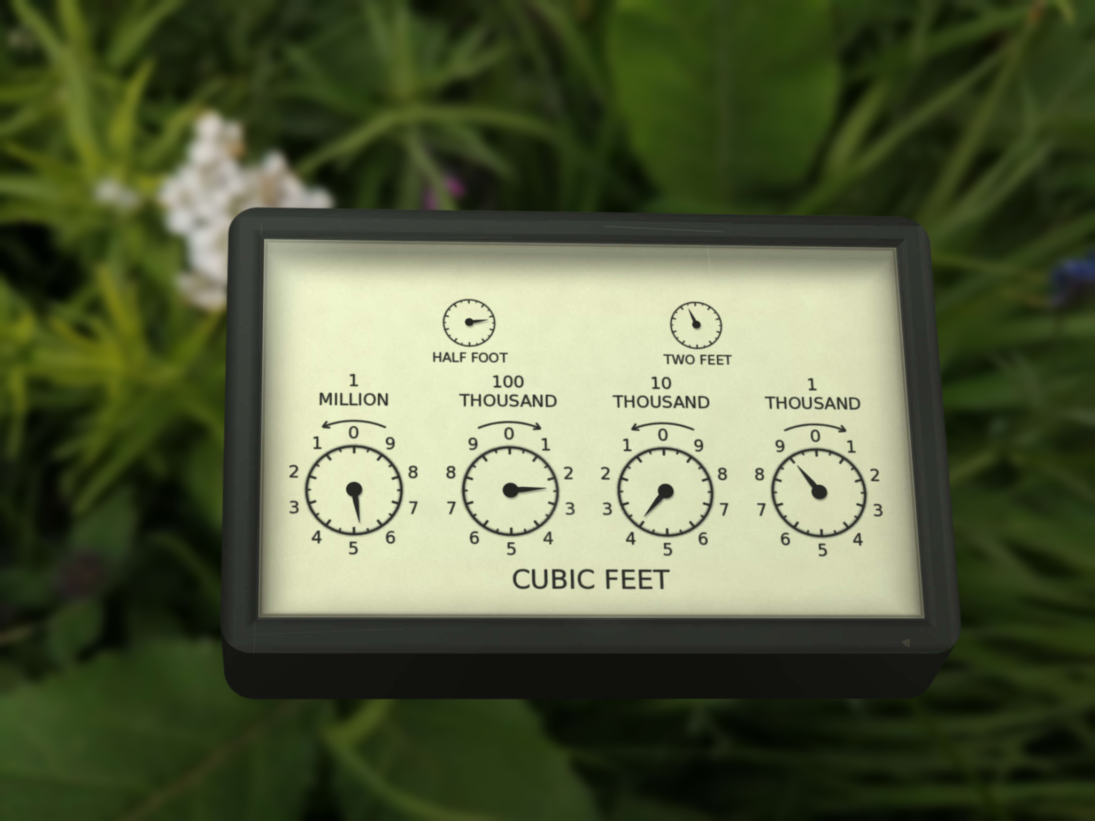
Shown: 523900 (ft³)
